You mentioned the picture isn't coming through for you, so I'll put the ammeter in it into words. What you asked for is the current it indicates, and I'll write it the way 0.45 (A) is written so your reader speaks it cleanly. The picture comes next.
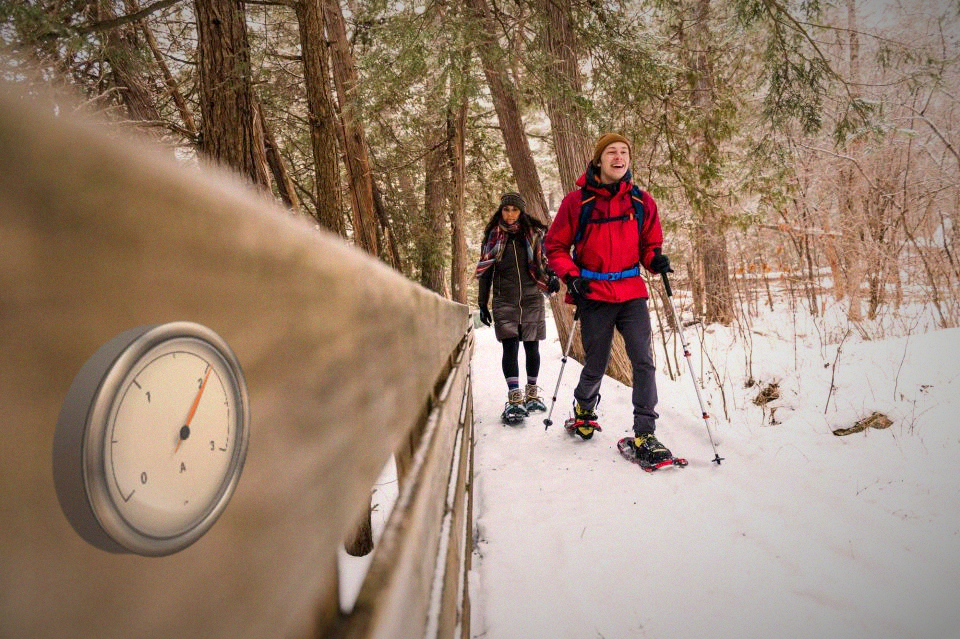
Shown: 2 (A)
